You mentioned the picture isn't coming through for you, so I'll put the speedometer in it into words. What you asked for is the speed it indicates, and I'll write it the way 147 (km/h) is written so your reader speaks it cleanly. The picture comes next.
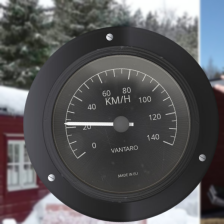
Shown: 22.5 (km/h)
